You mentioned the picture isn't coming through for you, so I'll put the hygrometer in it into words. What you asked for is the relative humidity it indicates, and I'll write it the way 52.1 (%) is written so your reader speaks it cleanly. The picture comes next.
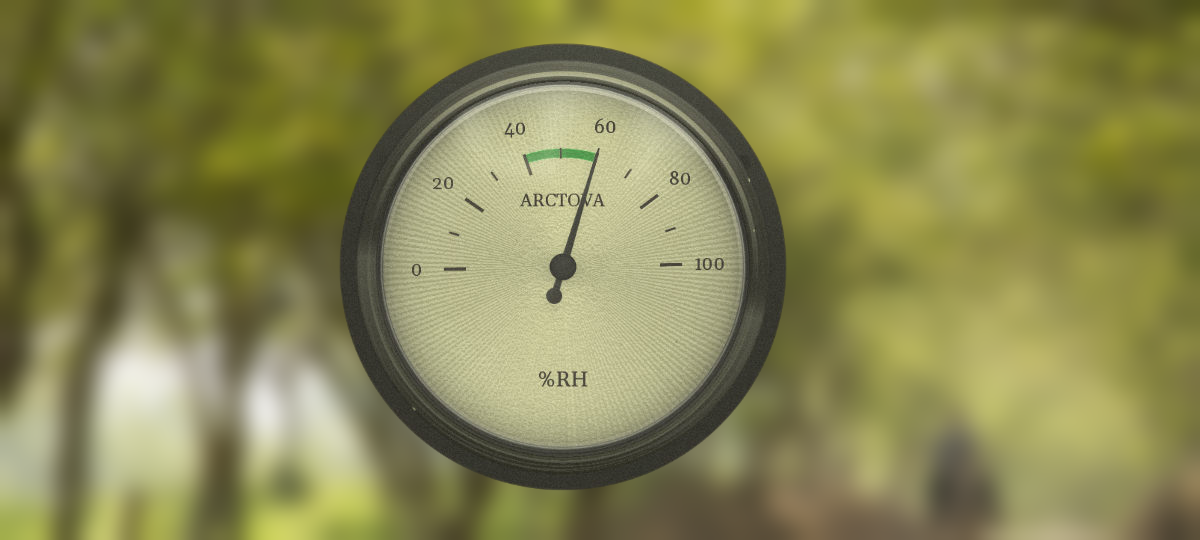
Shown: 60 (%)
